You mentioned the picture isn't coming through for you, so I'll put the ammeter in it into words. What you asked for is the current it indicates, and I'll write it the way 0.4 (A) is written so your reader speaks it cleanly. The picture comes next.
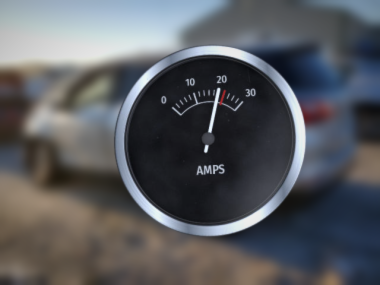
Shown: 20 (A)
